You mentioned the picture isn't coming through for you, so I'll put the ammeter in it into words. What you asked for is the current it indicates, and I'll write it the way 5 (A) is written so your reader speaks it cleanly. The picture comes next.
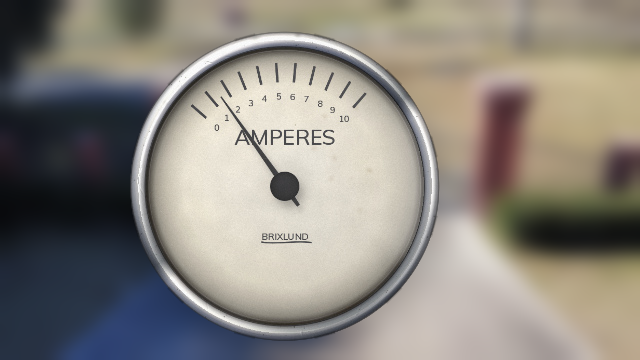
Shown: 1.5 (A)
